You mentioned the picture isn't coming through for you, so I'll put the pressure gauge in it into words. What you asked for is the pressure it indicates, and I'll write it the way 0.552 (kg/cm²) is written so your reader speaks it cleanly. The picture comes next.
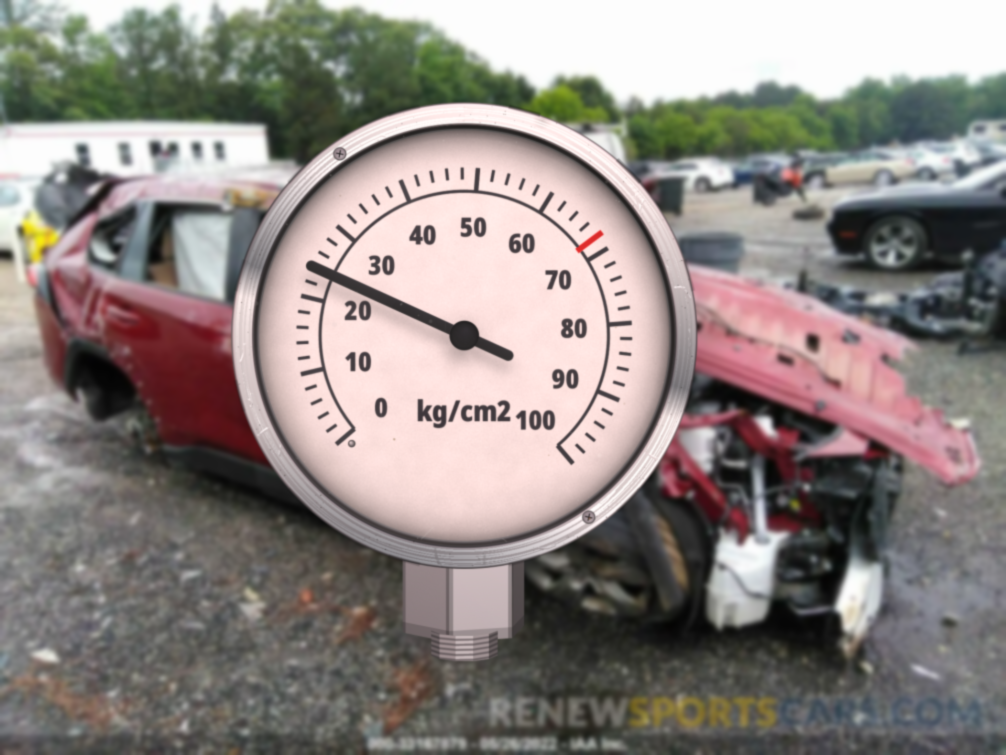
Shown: 24 (kg/cm²)
